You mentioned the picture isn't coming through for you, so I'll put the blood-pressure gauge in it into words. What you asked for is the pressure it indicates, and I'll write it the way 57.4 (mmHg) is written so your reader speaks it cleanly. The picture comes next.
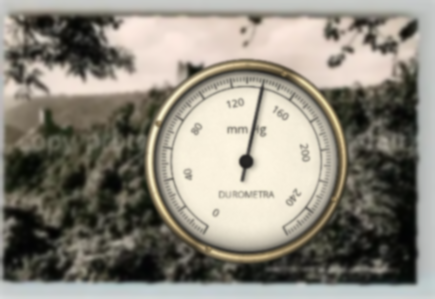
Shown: 140 (mmHg)
